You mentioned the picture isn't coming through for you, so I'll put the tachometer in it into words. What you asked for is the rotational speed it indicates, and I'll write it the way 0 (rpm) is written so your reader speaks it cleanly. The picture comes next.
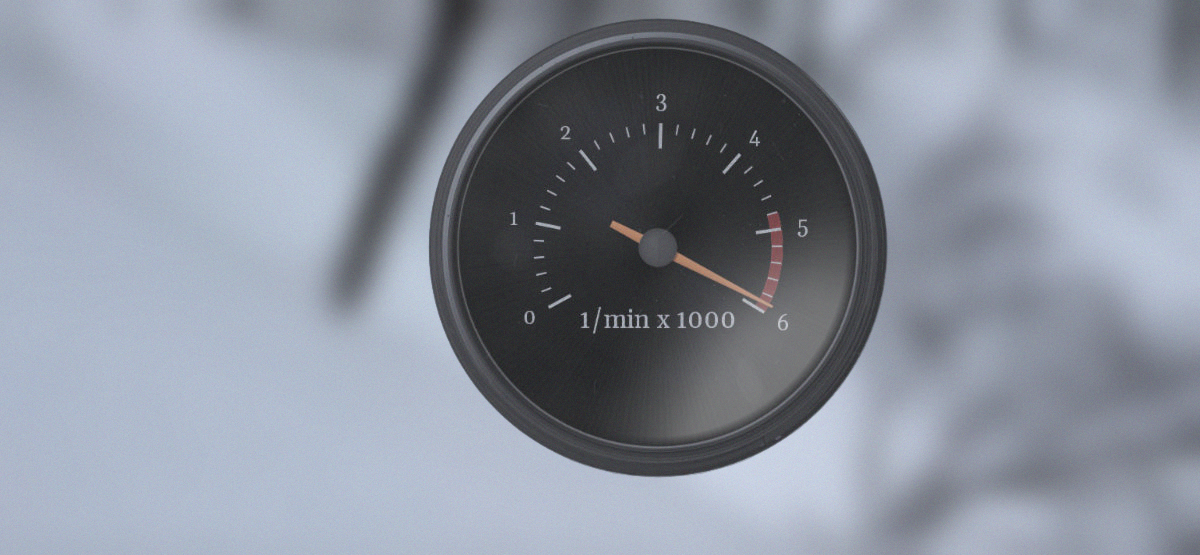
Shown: 5900 (rpm)
